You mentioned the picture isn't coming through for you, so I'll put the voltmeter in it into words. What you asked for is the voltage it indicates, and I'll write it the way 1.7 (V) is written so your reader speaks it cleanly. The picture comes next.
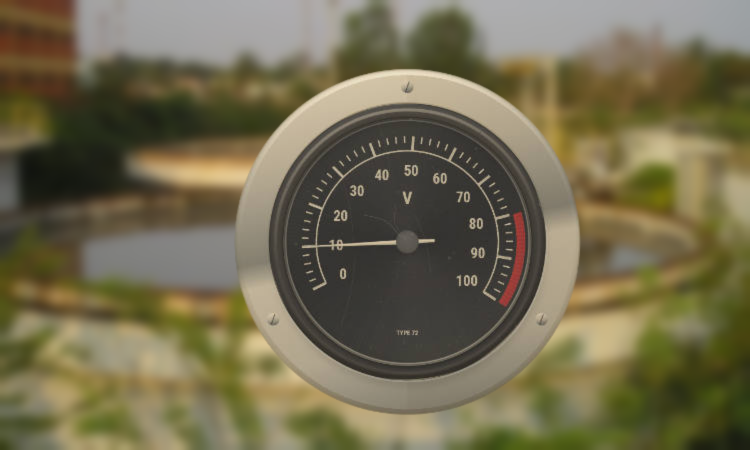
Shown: 10 (V)
